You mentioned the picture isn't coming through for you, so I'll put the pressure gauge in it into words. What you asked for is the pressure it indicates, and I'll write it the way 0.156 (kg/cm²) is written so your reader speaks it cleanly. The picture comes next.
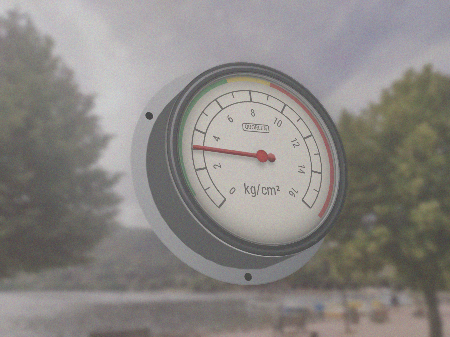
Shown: 3 (kg/cm²)
